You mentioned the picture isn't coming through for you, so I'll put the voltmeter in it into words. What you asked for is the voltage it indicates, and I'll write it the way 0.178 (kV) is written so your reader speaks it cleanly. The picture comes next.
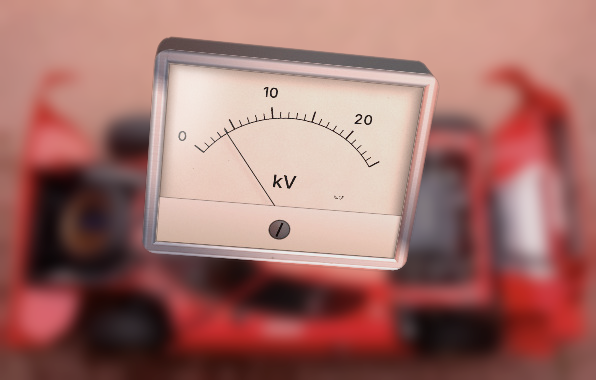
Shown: 4 (kV)
